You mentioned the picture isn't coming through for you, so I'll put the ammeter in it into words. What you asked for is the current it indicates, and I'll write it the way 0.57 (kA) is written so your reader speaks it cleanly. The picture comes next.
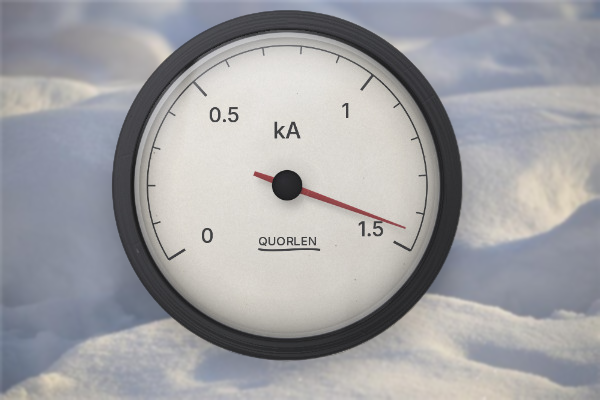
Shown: 1.45 (kA)
